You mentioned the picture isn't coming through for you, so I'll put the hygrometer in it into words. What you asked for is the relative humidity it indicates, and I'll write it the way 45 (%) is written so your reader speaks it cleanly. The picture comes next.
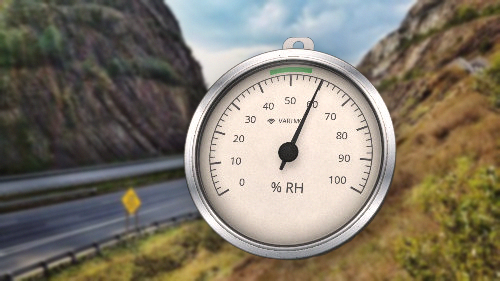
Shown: 60 (%)
